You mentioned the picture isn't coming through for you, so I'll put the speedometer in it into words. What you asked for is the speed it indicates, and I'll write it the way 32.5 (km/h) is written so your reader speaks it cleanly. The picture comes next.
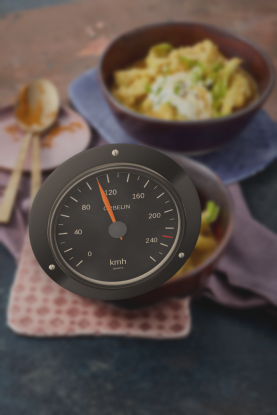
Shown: 110 (km/h)
